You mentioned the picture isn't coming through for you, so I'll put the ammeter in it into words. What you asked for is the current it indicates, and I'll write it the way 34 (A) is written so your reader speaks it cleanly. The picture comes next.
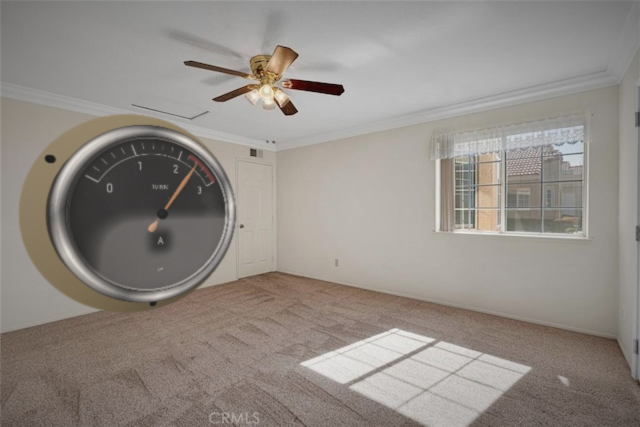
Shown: 2.4 (A)
